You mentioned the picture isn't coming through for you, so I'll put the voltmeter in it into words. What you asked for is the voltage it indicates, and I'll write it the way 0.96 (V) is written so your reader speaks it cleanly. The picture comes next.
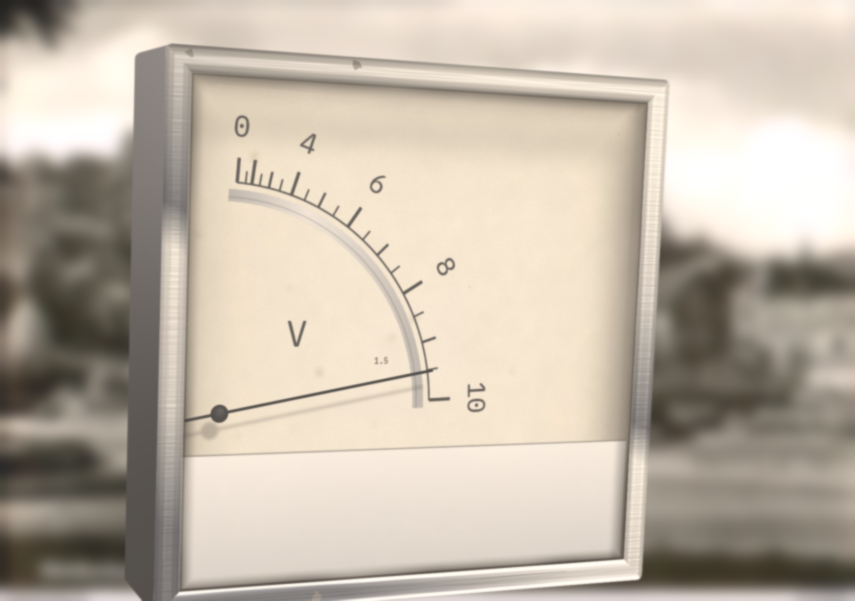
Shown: 9.5 (V)
